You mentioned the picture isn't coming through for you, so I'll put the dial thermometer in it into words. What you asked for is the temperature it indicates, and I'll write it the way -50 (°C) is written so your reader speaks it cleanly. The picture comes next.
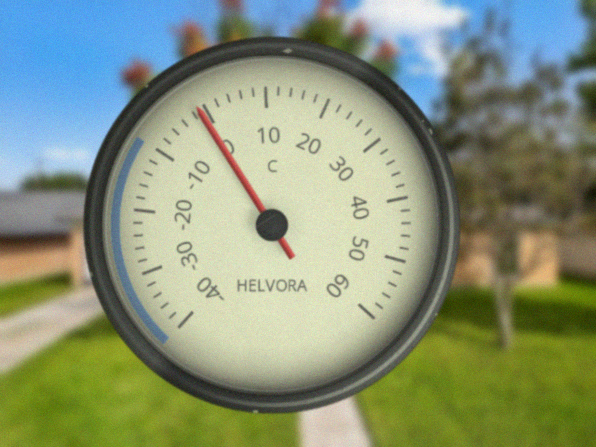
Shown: -1 (°C)
